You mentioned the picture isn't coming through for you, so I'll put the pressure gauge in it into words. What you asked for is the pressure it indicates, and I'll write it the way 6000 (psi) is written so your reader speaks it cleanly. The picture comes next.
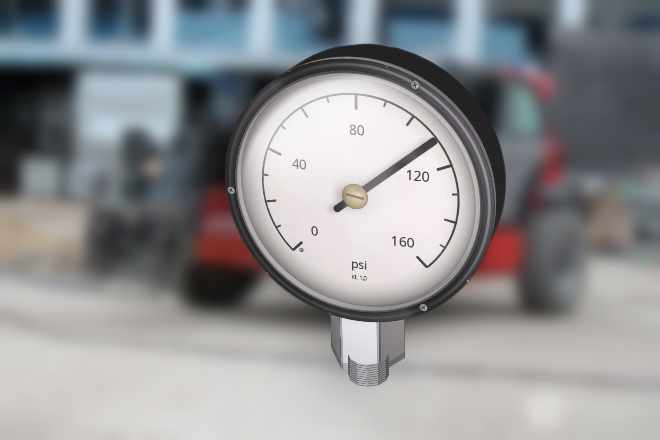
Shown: 110 (psi)
